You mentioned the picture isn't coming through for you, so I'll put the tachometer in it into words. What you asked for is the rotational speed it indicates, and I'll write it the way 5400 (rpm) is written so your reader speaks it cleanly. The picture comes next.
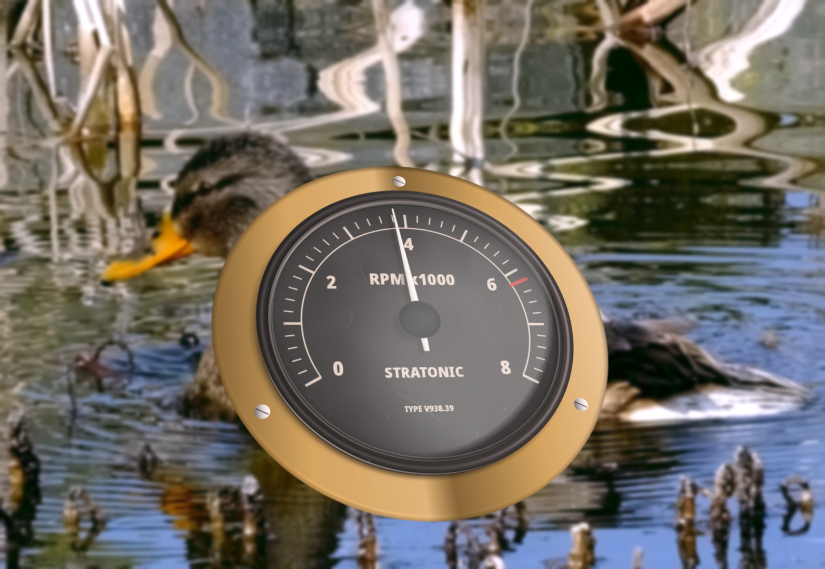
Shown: 3800 (rpm)
